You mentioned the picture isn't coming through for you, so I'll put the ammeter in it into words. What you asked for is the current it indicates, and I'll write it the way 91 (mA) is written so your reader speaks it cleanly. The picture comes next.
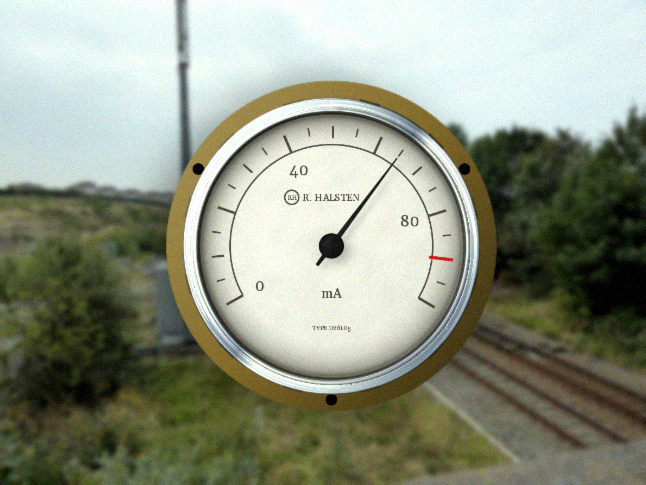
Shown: 65 (mA)
